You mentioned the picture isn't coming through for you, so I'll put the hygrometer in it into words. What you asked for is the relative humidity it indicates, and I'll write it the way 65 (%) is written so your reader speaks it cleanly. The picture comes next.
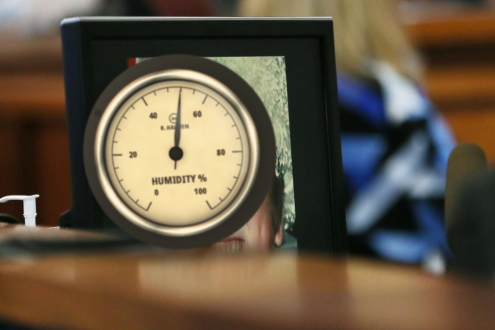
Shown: 52 (%)
